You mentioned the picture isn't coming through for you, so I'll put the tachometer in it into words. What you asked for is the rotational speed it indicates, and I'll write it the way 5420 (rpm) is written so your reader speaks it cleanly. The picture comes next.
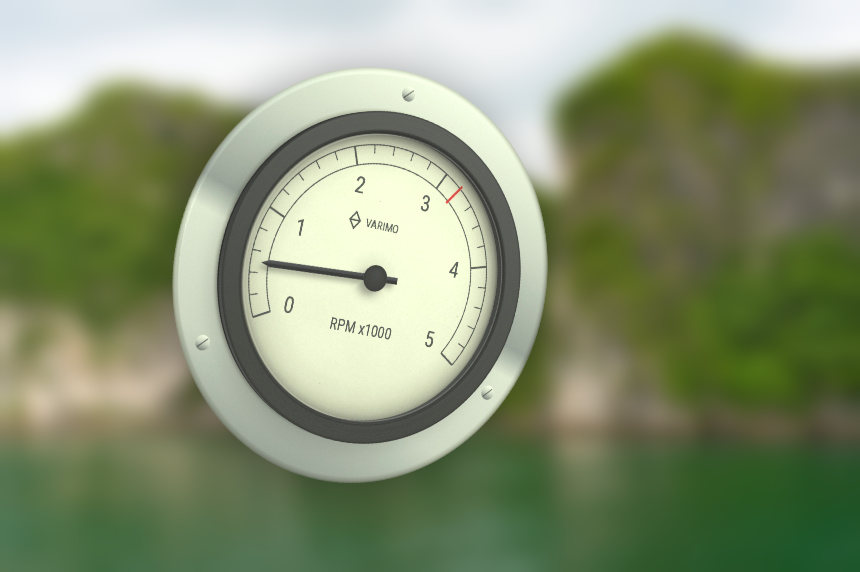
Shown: 500 (rpm)
